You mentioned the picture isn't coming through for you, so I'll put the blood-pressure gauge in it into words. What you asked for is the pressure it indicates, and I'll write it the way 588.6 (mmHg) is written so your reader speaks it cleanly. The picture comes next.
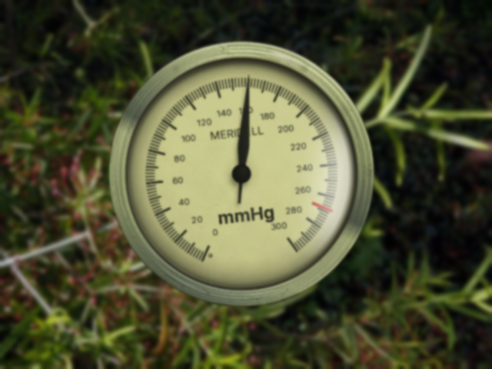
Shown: 160 (mmHg)
